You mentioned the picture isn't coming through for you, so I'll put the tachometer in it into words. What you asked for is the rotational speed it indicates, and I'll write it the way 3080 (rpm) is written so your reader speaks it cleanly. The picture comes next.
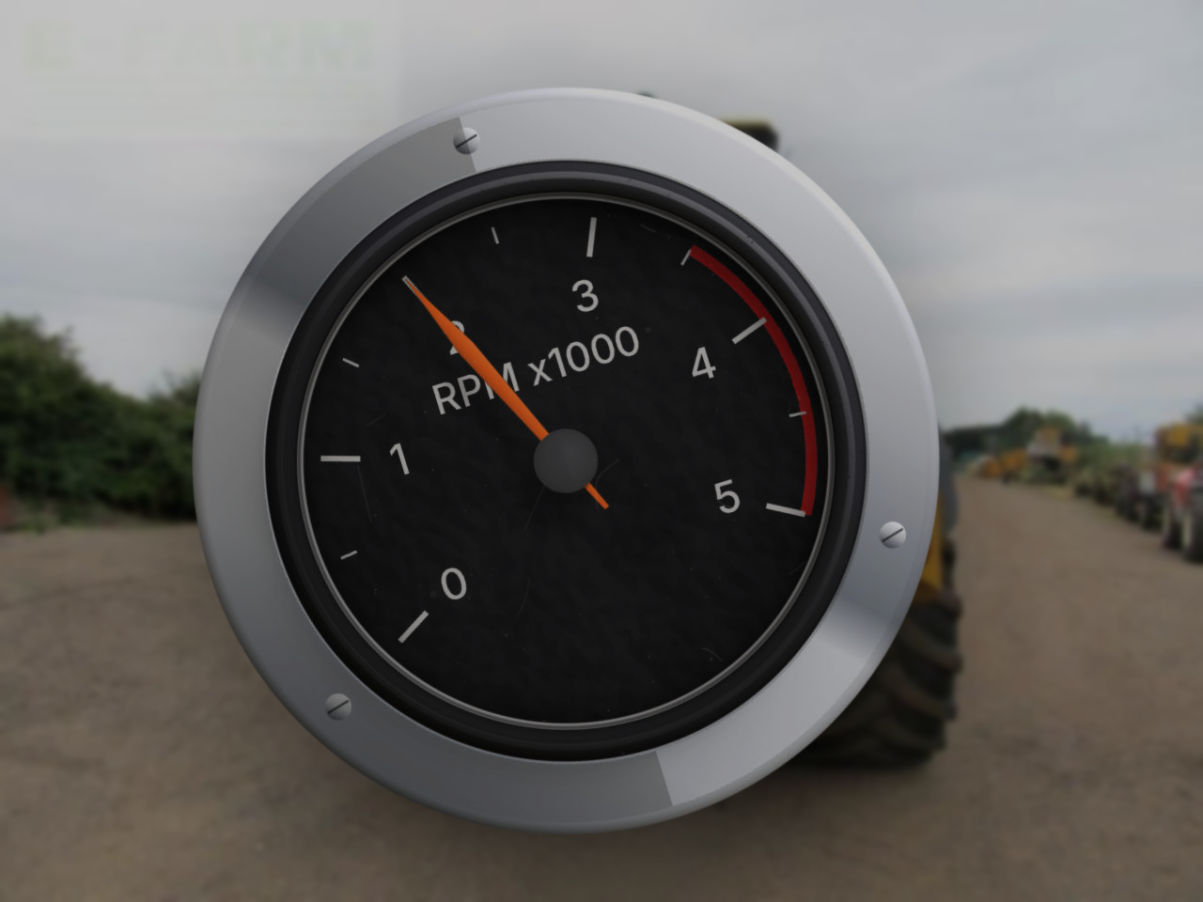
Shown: 2000 (rpm)
